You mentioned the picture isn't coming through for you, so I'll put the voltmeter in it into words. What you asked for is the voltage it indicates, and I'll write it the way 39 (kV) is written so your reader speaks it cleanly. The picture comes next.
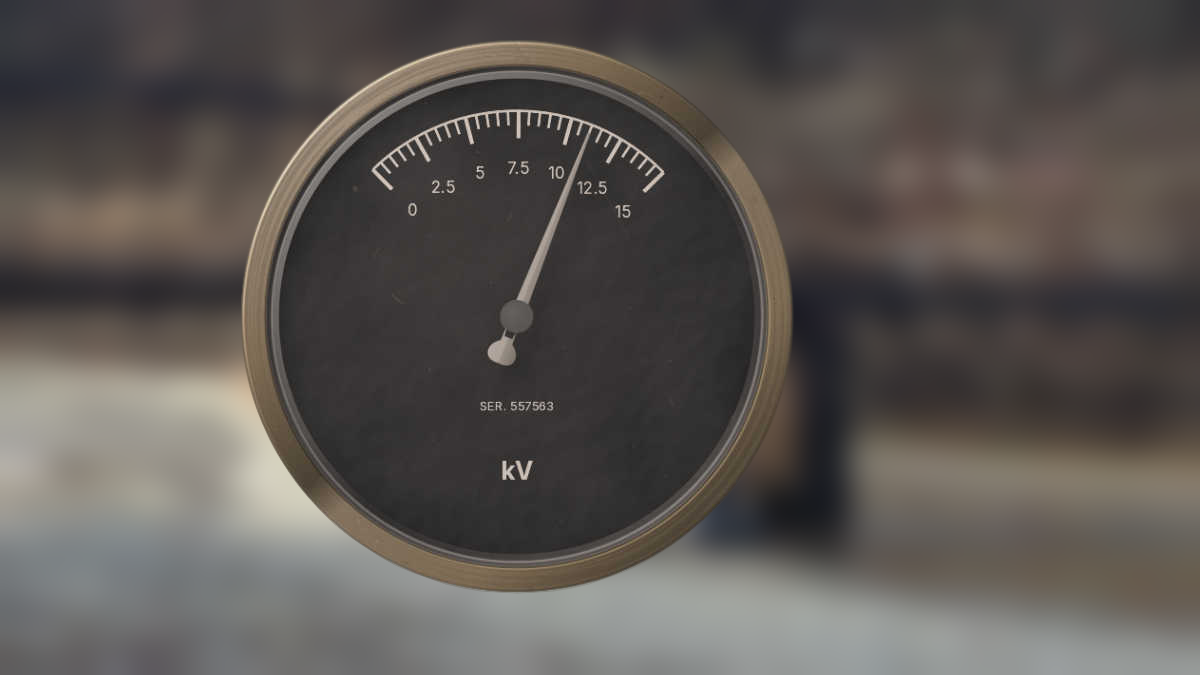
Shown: 11 (kV)
